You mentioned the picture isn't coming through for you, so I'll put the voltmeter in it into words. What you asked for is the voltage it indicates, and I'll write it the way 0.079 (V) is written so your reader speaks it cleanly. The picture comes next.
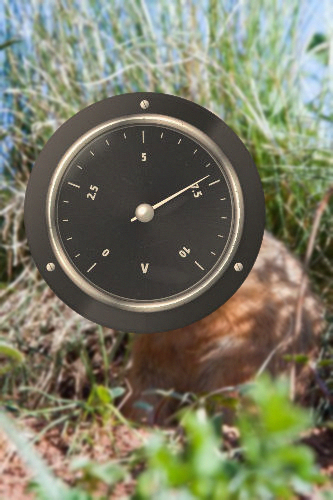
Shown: 7.25 (V)
